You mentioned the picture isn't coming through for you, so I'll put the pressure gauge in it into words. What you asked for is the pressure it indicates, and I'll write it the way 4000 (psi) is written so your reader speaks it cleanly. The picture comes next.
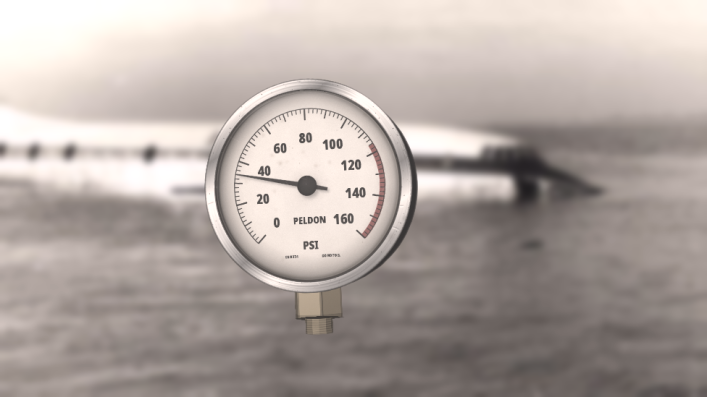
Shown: 34 (psi)
